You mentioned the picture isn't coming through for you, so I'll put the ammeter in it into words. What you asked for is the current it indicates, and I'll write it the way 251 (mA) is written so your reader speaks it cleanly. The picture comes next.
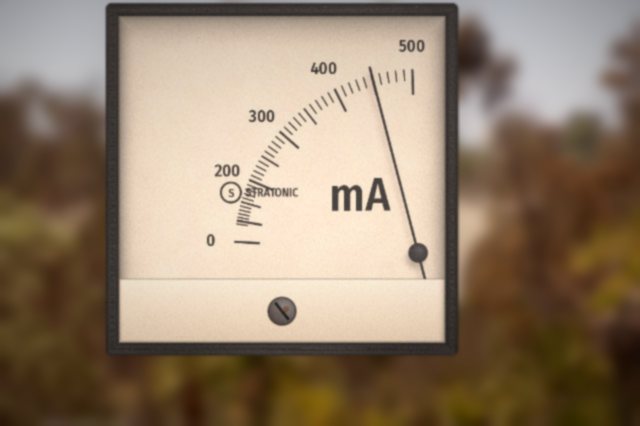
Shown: 450 (mA)
